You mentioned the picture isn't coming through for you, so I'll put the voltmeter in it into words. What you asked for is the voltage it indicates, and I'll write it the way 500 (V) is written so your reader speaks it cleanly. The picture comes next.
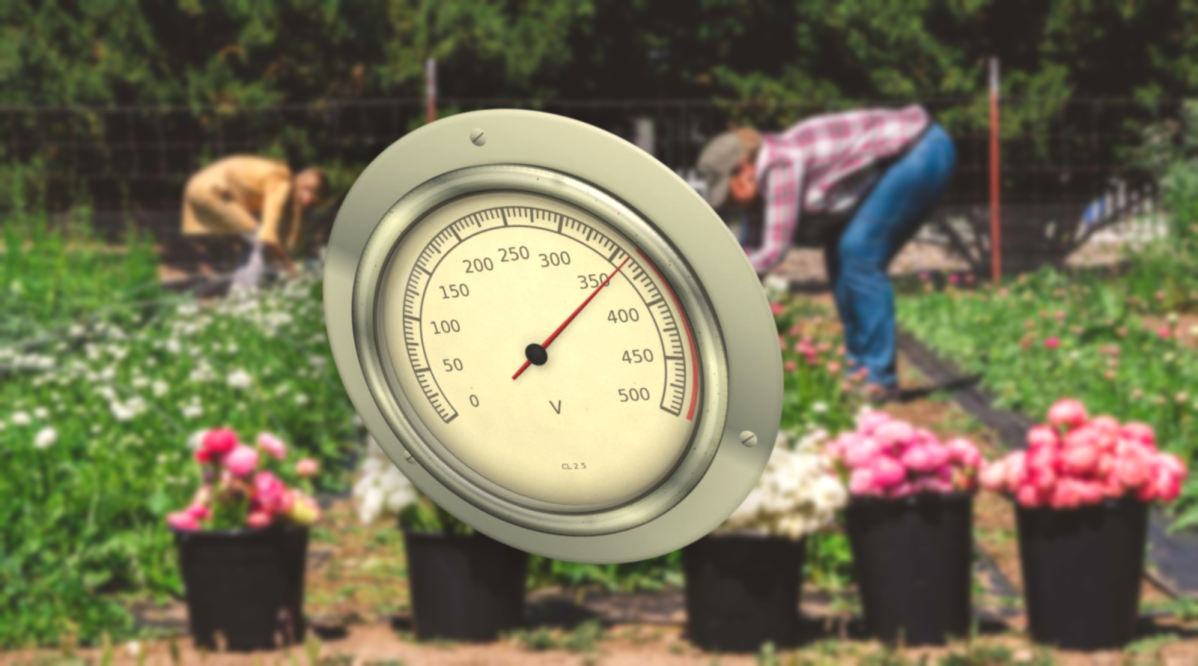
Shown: 360 (V)
